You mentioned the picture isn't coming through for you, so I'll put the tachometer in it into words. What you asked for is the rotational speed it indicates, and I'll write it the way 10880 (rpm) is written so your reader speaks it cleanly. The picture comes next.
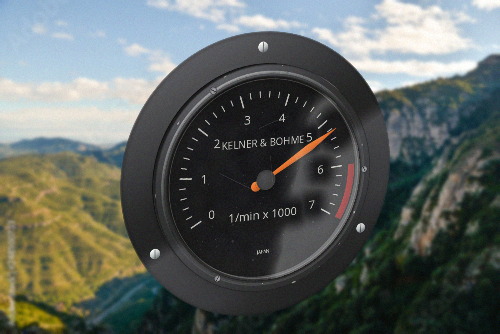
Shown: 5200 (rpm)
